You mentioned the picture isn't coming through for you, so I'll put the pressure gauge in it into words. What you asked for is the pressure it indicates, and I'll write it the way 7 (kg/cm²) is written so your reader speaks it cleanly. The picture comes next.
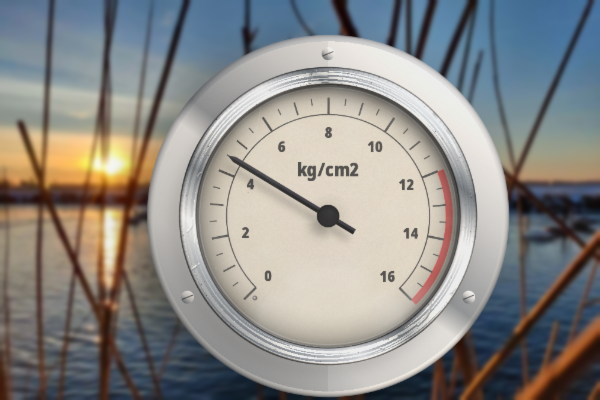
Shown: 4.5 (kg/cm²)
